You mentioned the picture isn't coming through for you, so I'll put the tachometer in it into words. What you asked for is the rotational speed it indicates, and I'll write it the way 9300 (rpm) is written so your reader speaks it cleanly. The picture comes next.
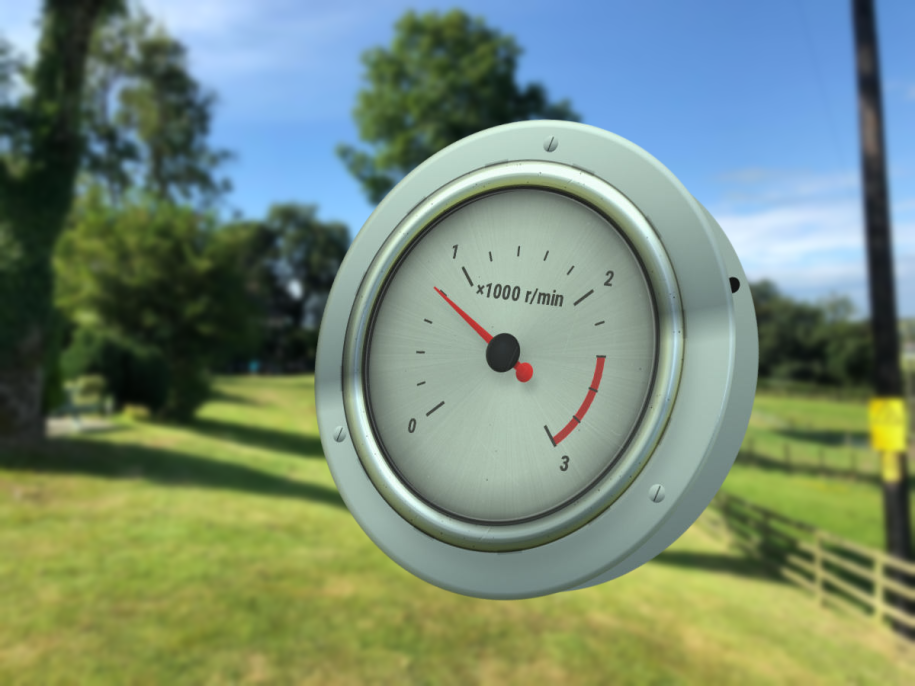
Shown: 800 (rpm)
